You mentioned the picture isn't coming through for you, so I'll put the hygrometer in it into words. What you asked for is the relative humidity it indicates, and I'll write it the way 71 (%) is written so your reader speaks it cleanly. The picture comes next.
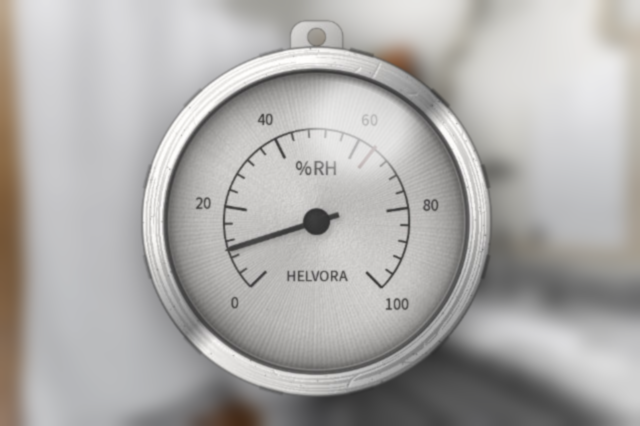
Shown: 10 (%)
